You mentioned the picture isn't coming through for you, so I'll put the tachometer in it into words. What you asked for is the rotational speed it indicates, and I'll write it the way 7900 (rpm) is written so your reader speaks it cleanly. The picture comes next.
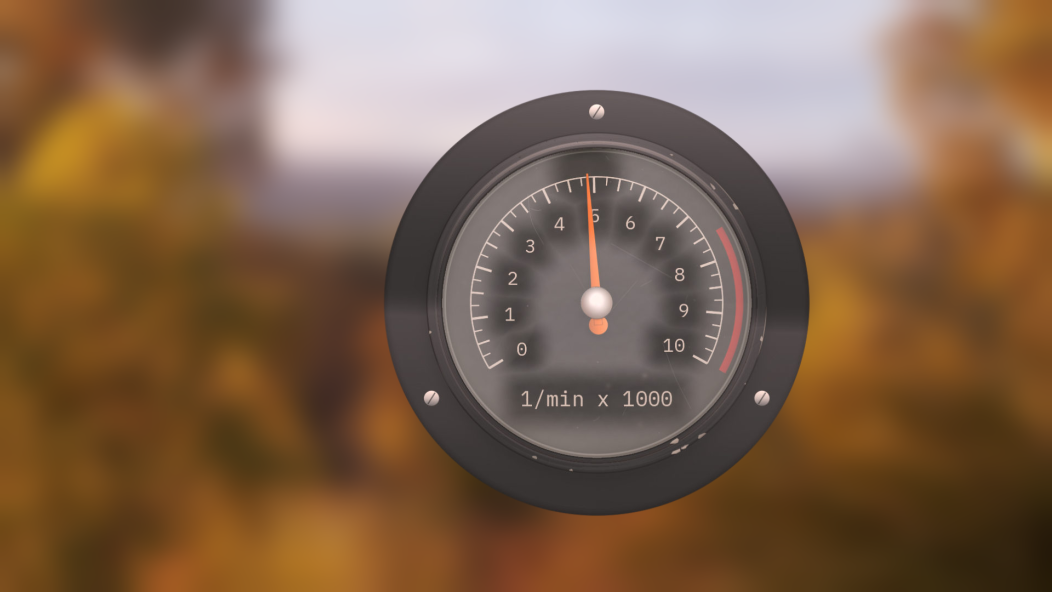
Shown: 4875 (rpm)
